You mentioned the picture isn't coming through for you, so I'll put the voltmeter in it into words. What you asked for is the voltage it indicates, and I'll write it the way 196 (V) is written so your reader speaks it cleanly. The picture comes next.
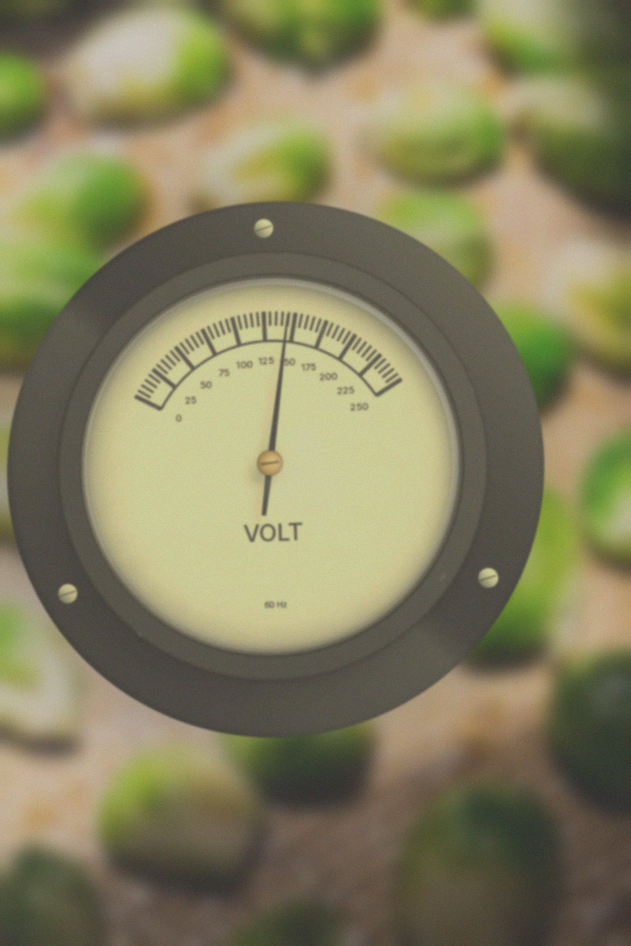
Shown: 145 (V)
